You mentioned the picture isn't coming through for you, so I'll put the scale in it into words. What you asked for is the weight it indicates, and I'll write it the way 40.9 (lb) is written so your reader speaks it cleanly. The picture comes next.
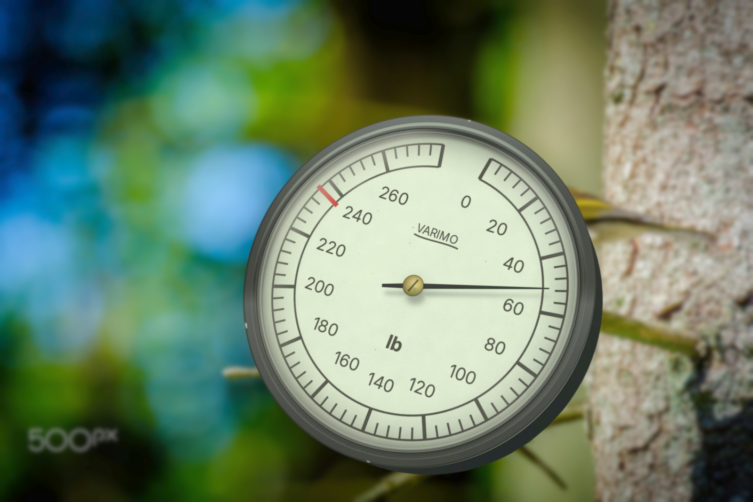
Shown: 52 (lb)
